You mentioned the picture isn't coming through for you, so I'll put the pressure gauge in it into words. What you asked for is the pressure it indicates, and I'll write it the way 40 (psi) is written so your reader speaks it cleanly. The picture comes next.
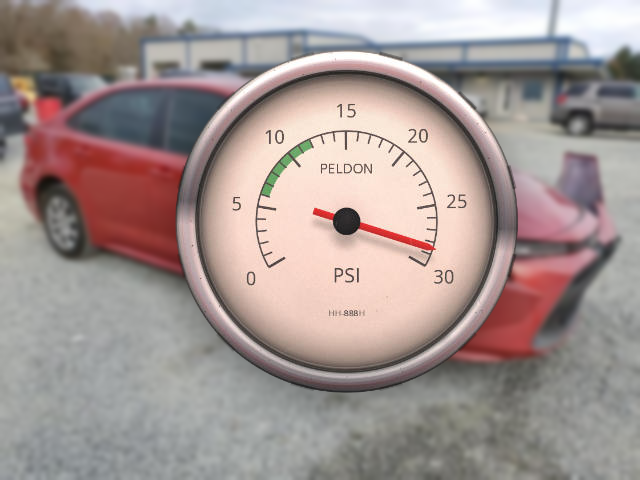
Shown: 28.5 (psi)
